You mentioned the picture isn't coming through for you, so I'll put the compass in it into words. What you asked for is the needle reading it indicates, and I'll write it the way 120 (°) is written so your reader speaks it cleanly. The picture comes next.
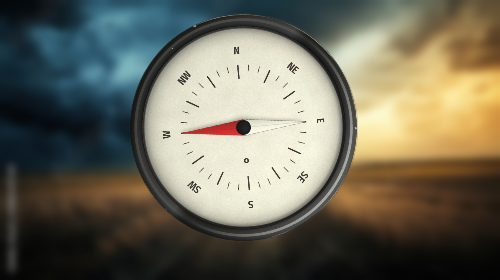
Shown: 270 (°)
